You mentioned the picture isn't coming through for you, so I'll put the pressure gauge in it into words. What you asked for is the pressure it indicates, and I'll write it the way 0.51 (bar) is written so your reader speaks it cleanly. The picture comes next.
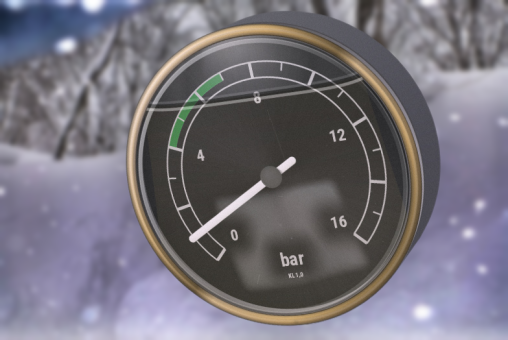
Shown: 1 (bar)
